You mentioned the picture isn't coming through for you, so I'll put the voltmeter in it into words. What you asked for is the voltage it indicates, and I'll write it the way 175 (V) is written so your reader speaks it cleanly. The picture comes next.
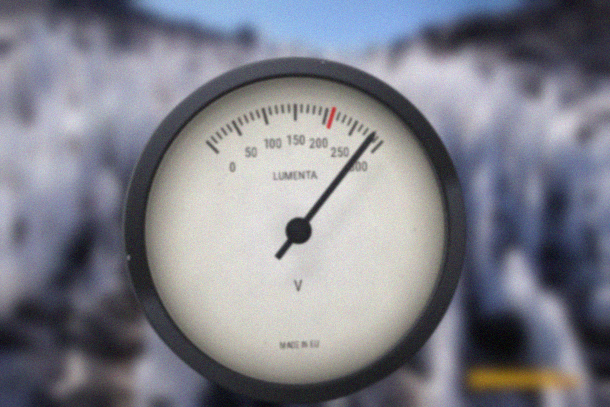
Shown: 280 (V)
